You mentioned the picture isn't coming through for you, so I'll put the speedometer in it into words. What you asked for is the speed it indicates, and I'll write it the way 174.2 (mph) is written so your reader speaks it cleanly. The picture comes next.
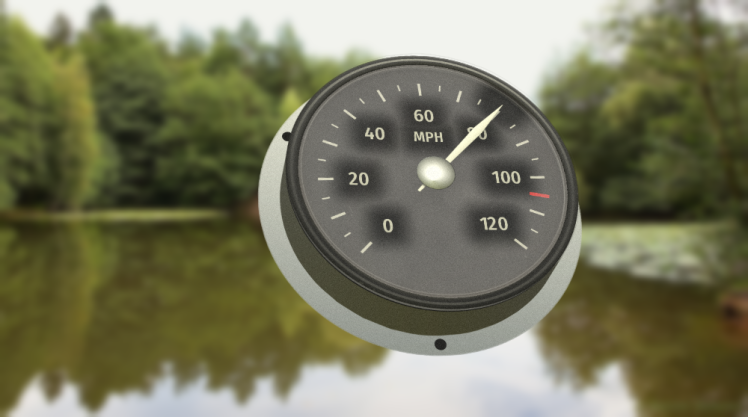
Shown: 80 (mph)
